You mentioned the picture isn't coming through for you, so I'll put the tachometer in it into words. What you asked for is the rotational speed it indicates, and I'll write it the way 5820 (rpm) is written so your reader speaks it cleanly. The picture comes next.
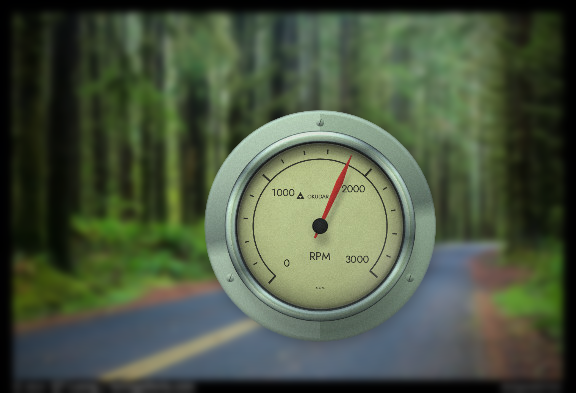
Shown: 1800 (rpm)
